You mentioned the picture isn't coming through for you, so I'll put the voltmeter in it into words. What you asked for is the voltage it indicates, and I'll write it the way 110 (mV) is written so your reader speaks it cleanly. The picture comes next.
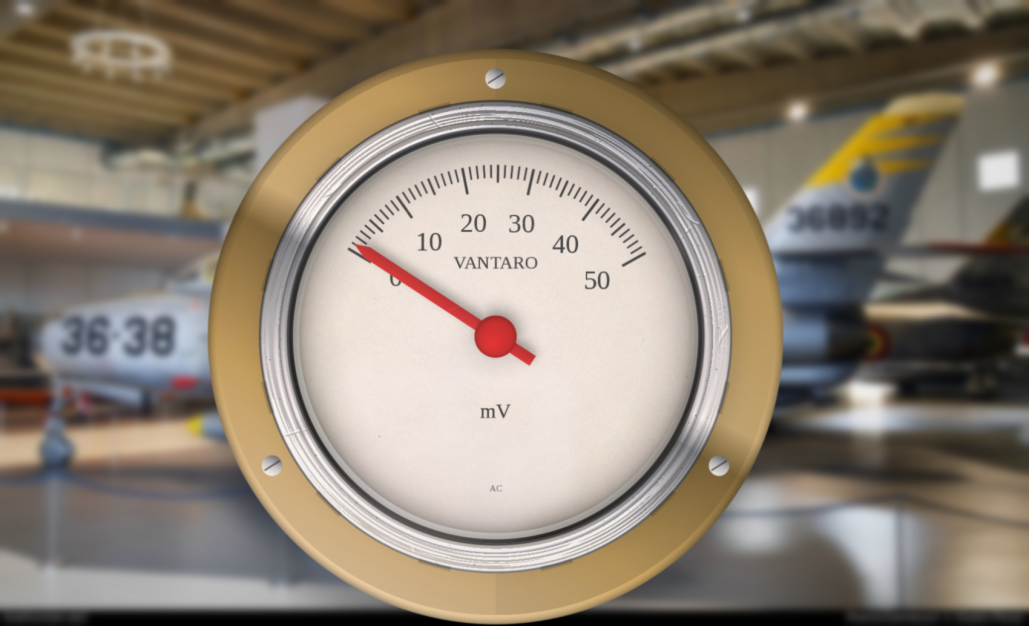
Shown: 1 (mV)
